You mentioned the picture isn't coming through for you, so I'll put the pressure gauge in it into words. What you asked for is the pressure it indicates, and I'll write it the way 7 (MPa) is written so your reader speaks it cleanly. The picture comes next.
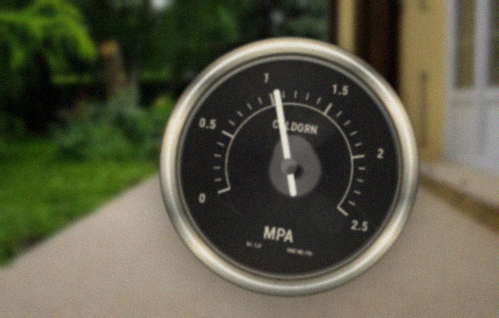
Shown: 1.05 (MPa)
